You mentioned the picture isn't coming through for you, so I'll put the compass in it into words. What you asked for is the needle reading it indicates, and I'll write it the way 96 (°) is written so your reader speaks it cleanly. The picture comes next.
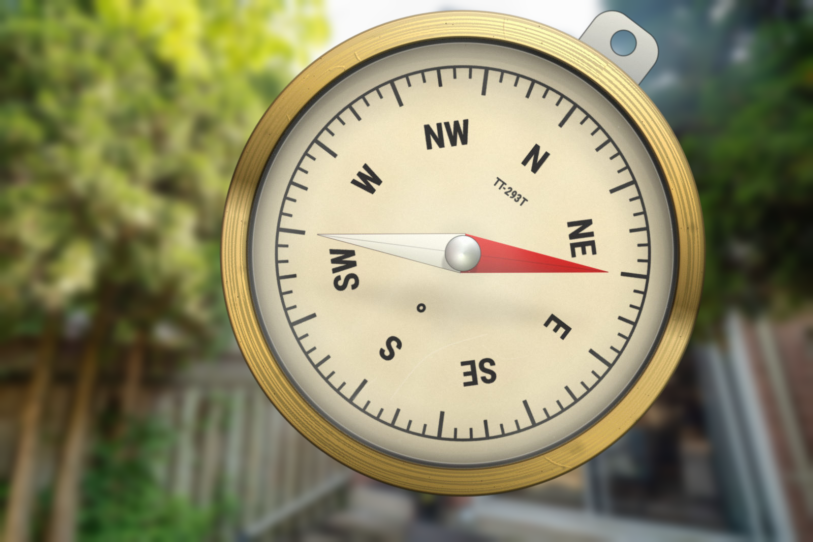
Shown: 60 (°)
